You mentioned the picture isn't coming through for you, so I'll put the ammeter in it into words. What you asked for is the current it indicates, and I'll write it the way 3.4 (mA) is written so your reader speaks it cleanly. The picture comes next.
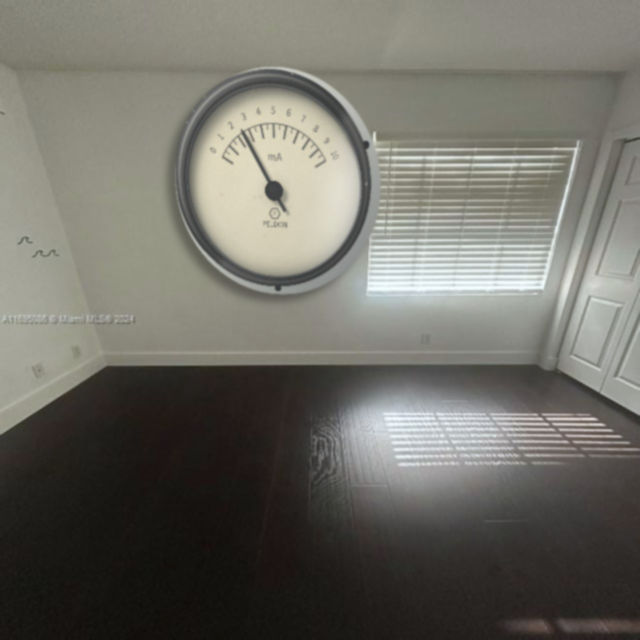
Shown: 2.5 (mA)
